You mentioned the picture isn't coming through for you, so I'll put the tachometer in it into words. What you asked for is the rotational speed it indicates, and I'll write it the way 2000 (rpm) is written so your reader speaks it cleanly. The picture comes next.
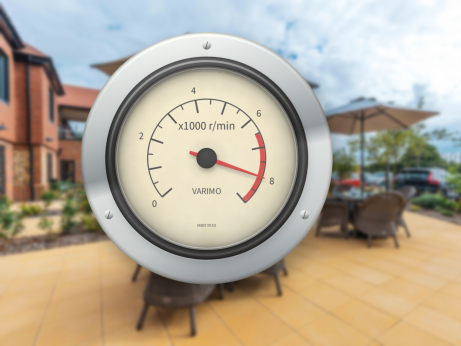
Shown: 8000 (rpm)
